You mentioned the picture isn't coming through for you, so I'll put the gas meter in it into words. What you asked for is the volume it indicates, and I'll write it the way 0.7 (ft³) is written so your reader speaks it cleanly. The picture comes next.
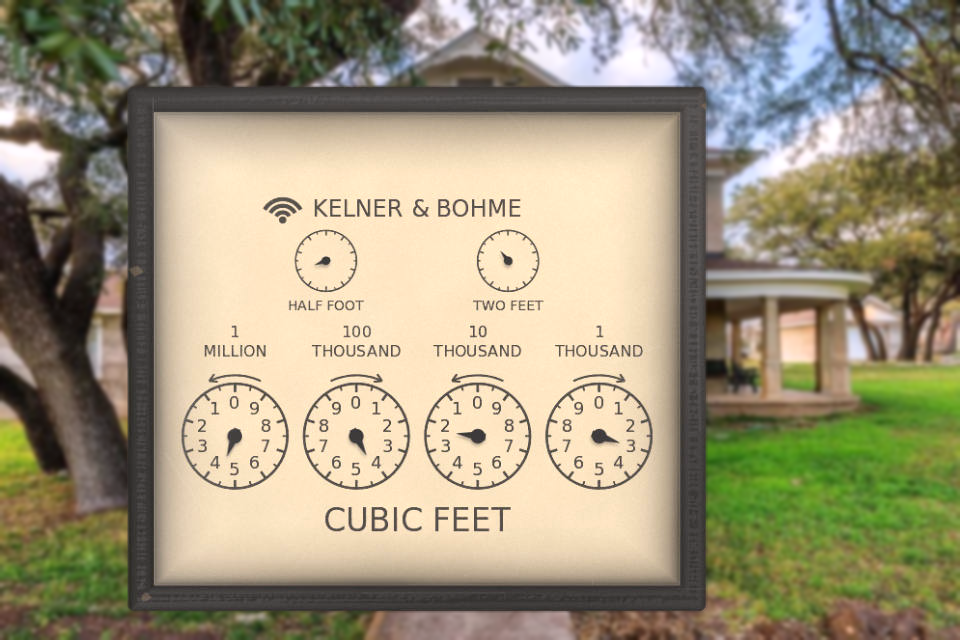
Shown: 442300 (ft³)
